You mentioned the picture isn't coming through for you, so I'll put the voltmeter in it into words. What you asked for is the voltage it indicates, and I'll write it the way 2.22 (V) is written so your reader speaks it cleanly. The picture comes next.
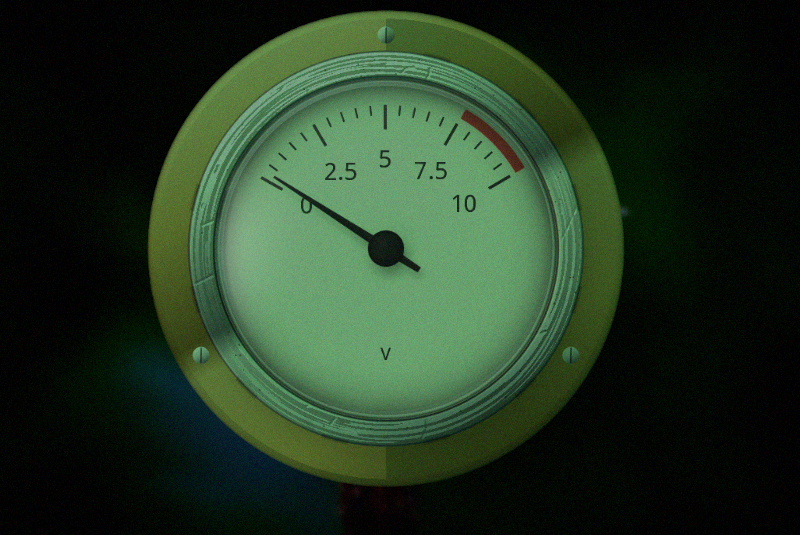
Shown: 0.25 (V)
